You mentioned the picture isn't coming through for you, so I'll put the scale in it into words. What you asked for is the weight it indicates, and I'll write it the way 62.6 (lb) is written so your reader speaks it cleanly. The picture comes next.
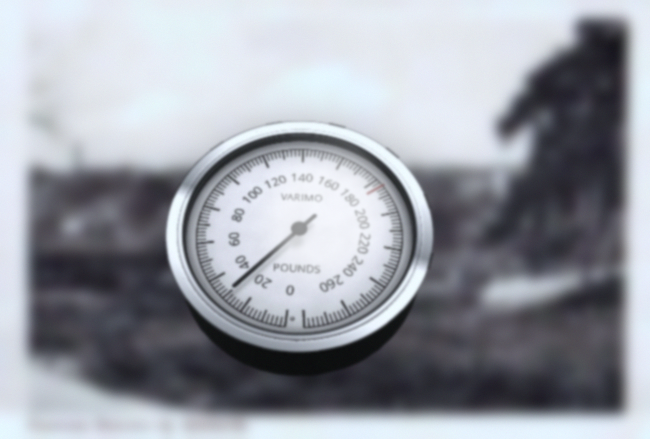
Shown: 30 (lb)
